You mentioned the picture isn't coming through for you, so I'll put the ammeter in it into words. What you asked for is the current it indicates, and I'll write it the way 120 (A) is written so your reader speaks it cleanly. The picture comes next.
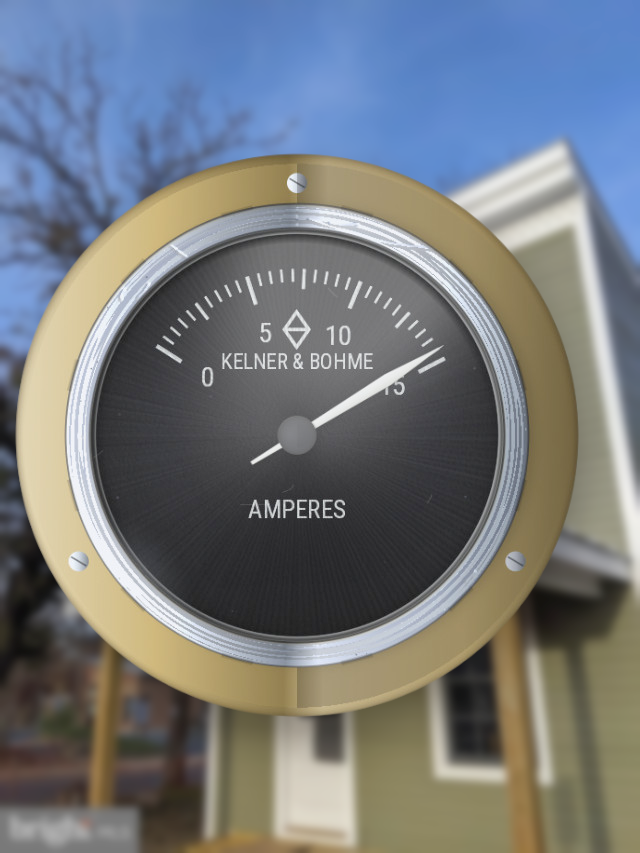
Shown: 14.5 (A)
